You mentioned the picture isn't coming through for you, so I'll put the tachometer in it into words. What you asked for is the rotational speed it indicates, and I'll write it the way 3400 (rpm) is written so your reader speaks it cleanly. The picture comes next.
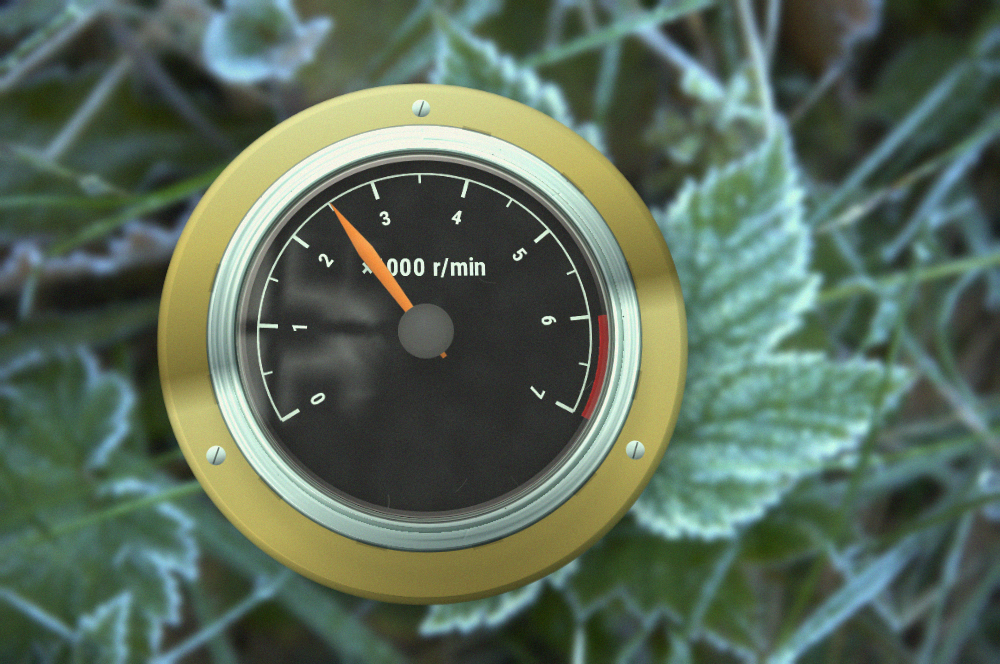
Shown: 2500 (rpm)
